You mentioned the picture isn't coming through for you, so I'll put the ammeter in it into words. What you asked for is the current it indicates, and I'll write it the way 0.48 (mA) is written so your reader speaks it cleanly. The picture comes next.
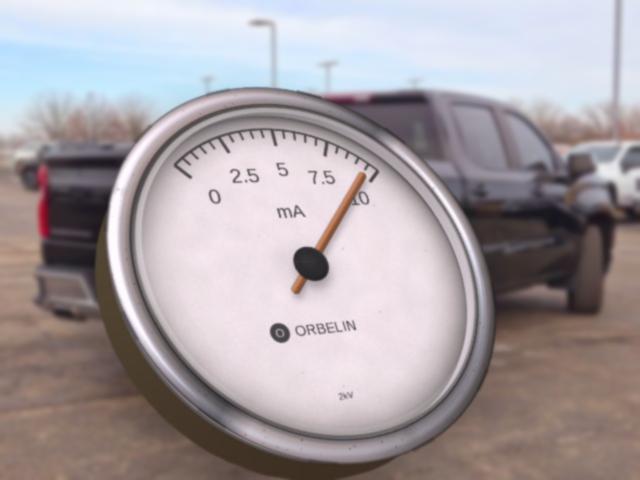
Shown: 9.5 (mA)
